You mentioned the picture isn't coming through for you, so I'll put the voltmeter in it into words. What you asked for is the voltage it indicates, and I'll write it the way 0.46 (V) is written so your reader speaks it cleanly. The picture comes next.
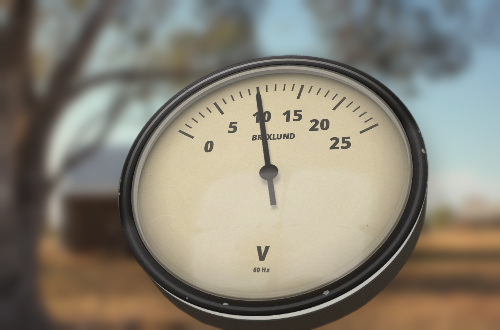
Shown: 10 (V)
